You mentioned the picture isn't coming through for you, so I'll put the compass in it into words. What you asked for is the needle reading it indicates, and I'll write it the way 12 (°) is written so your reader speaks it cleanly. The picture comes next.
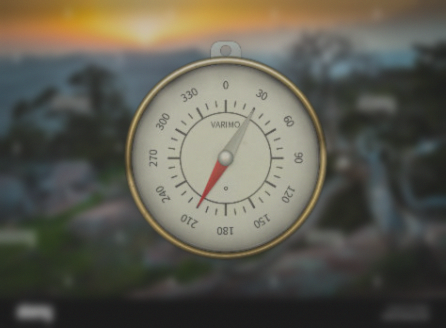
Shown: 210 (°)
